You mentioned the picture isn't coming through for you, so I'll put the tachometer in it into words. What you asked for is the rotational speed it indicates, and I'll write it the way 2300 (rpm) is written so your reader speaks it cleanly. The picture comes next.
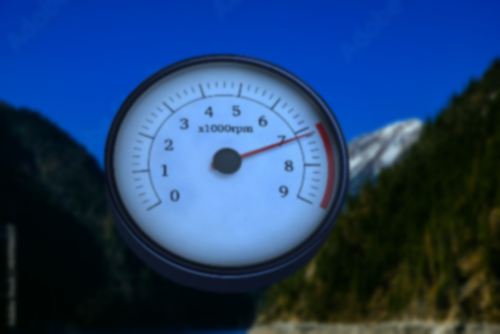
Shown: 7200 (rpm)
